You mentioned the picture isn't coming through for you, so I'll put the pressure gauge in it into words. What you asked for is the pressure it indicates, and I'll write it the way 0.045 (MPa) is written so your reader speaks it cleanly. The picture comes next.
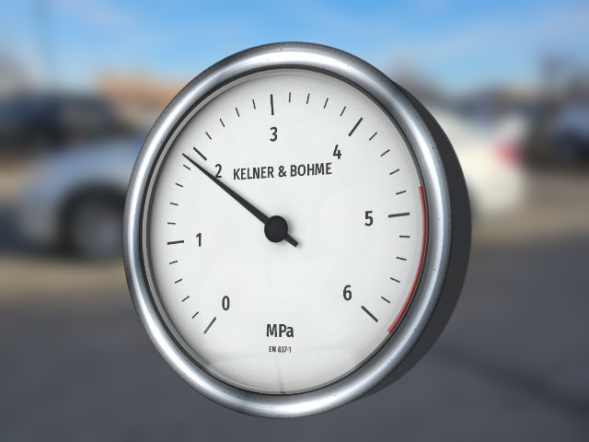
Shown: 1.9 (MPa)
